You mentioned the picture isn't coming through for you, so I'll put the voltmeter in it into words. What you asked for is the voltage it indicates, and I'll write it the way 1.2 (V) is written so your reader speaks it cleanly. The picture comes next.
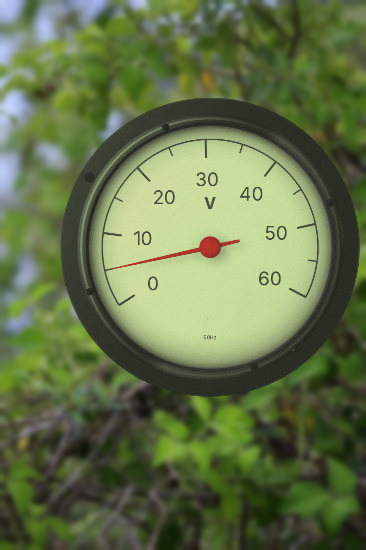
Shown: 5 (V)
